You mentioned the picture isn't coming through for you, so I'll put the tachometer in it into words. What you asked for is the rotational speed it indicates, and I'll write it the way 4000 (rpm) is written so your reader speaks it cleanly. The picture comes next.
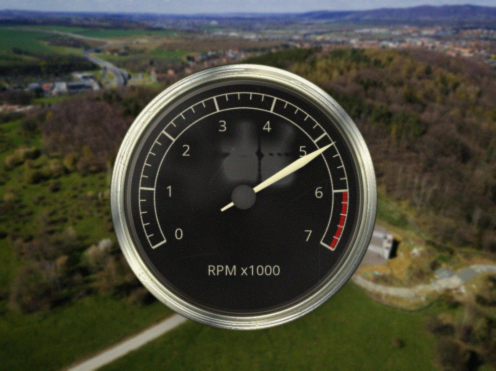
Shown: 5200 (rpm)
